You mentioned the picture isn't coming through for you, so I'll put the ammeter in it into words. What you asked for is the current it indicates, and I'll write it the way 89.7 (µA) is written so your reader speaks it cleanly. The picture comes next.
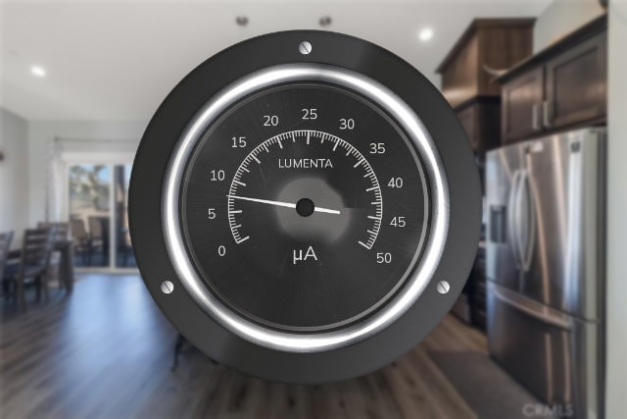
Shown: 7.5 (µA)
